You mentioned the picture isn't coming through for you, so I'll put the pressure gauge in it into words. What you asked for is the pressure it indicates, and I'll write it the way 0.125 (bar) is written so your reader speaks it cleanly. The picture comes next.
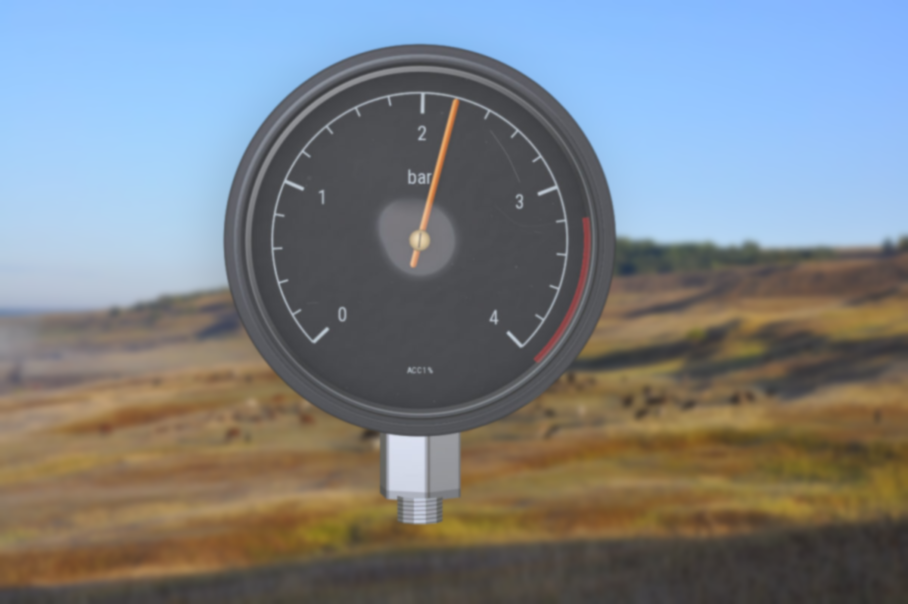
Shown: 2.2 (bar)
